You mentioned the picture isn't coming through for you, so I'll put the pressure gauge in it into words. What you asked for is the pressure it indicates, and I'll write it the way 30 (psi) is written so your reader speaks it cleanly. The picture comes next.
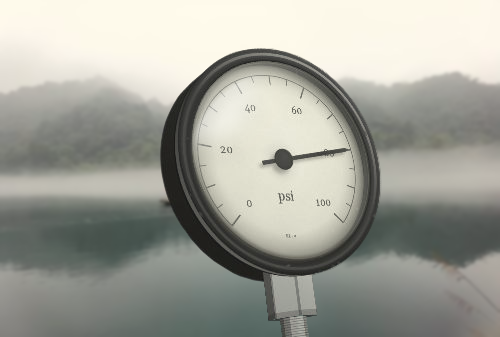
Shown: 80 (psi)
